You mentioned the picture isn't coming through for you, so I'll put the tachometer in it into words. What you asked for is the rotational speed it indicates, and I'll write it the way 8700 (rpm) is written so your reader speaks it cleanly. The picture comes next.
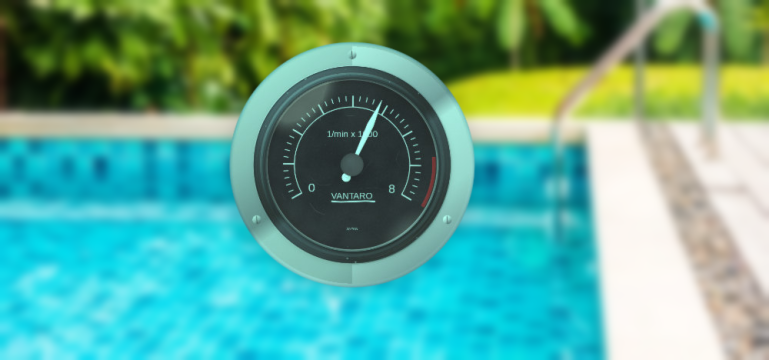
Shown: 4800 (rpm)
